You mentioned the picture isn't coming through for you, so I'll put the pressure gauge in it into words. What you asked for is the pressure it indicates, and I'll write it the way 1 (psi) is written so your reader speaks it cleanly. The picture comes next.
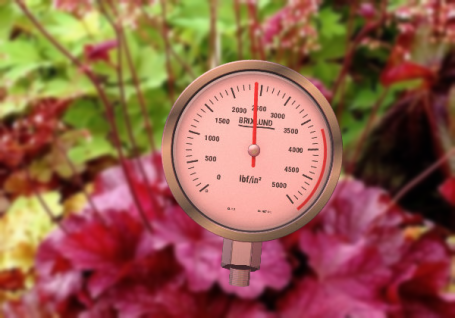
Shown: 2400 (psi)
